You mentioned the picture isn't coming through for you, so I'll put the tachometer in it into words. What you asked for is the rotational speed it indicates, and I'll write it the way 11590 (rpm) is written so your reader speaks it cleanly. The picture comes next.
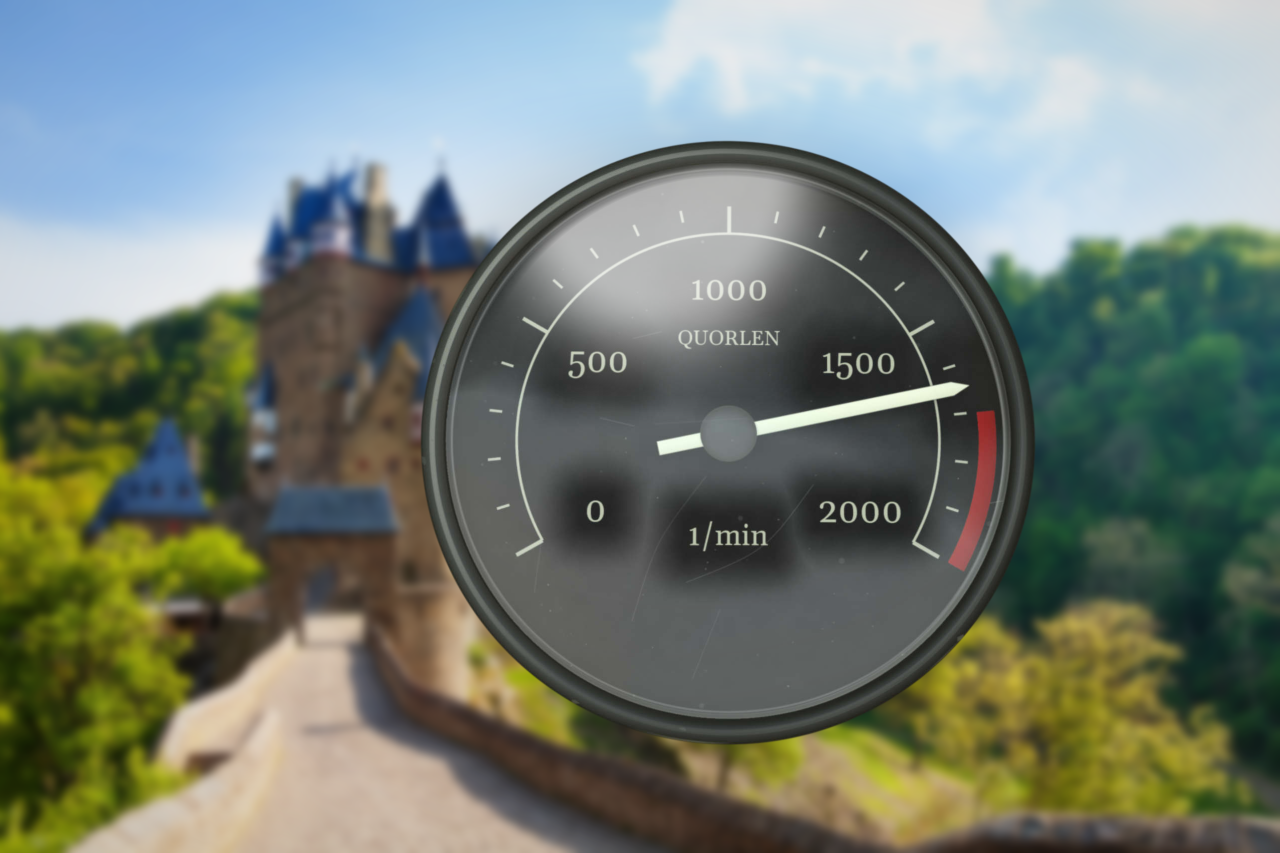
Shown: 1650 (rpm)
